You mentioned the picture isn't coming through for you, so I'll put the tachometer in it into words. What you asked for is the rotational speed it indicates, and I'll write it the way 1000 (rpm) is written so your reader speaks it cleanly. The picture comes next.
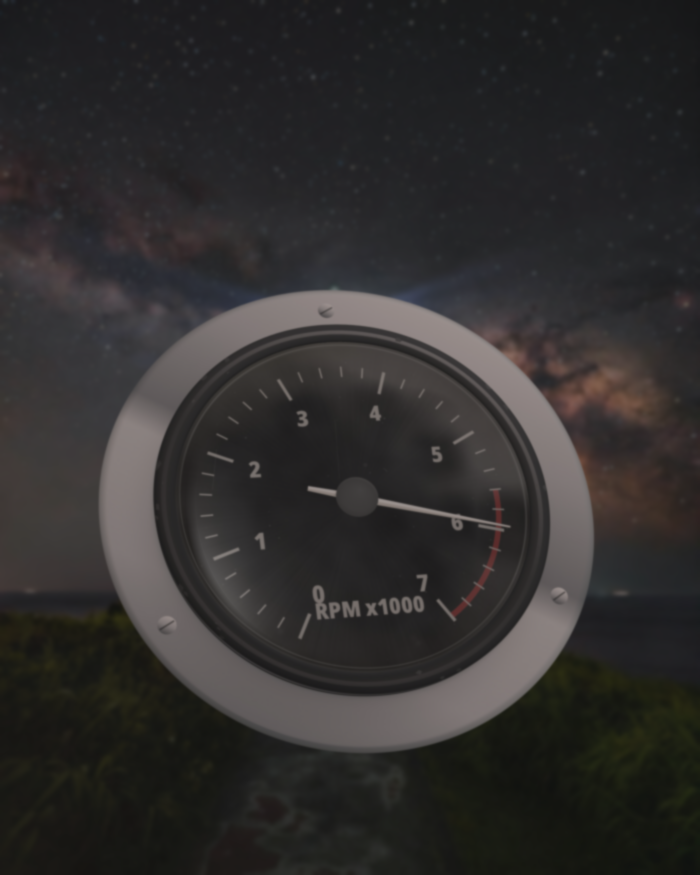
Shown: 6000 (rpm)
